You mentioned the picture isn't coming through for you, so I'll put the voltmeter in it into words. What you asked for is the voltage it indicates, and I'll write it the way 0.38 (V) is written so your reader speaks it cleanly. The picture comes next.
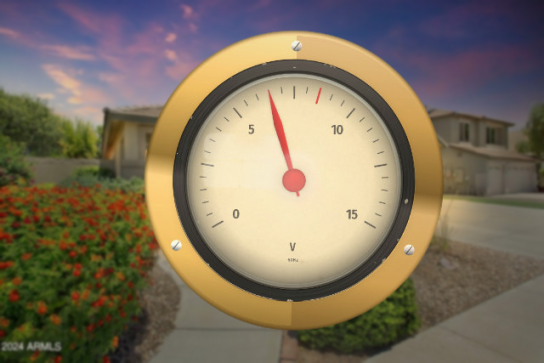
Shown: 6.5 (V)
